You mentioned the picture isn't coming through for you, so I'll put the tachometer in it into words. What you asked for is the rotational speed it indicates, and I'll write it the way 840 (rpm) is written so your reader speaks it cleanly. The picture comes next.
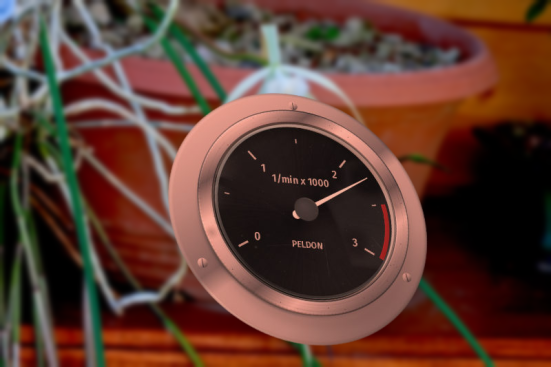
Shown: 2250 (rpm)
